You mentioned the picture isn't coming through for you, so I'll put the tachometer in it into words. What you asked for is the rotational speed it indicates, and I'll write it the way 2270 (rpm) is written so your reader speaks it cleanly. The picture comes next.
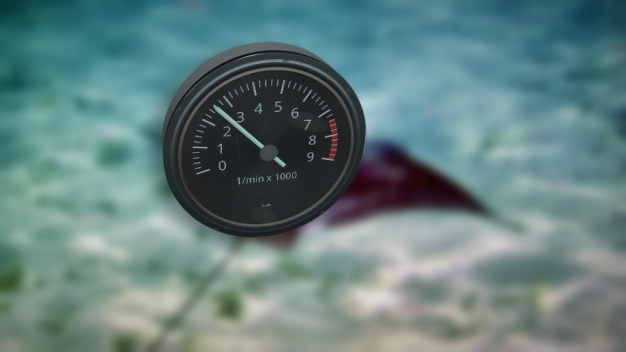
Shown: 2600 (rpm)
